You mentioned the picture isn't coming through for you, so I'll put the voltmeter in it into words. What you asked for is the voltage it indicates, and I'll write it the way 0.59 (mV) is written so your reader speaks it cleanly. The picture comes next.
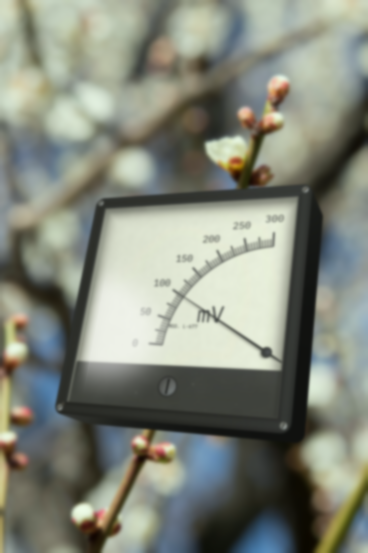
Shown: 100 (mV)
